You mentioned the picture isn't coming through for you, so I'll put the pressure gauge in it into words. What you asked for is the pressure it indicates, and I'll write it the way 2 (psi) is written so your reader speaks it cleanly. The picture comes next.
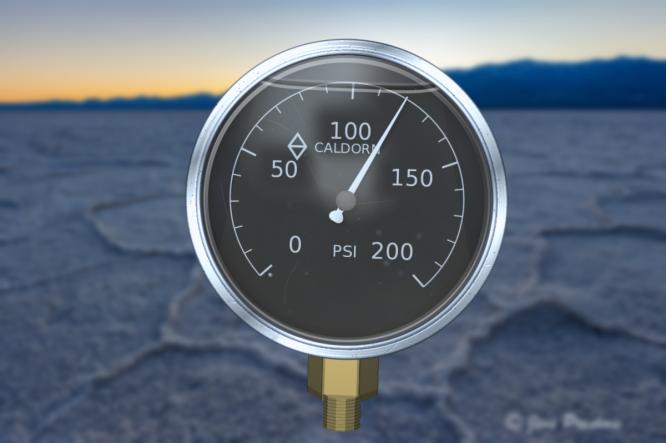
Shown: 120 (psi)
